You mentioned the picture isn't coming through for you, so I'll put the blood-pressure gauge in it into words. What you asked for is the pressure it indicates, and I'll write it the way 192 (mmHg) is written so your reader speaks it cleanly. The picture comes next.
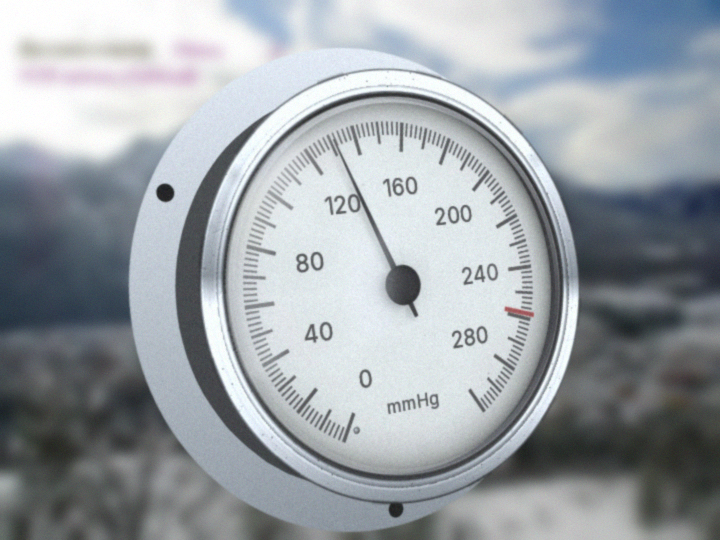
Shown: 130 (mmHg)
